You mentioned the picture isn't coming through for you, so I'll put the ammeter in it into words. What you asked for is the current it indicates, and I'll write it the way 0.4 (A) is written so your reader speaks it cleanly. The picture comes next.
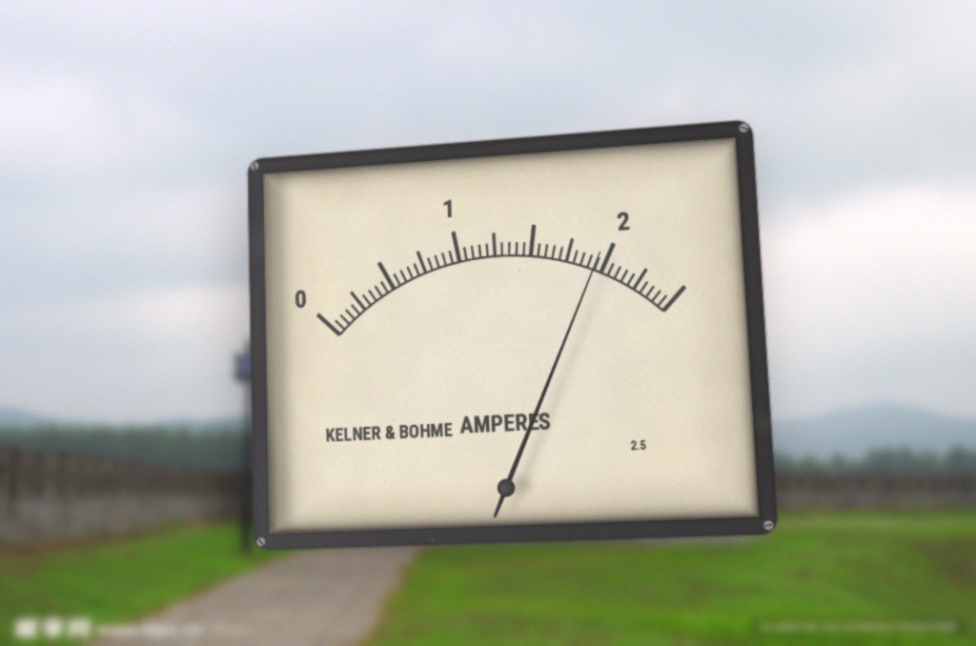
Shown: 1.95 (A)
